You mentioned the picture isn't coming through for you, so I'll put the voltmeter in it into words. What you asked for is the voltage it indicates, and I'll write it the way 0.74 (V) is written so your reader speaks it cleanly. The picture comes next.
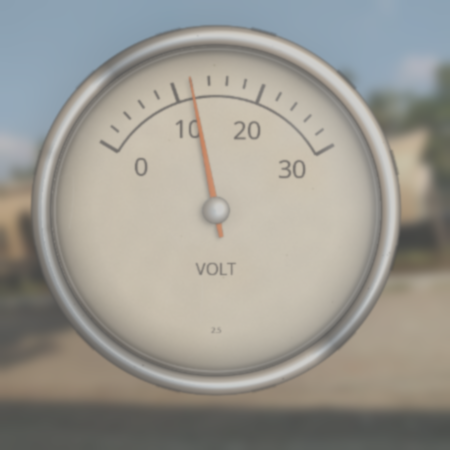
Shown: 12 (V)
